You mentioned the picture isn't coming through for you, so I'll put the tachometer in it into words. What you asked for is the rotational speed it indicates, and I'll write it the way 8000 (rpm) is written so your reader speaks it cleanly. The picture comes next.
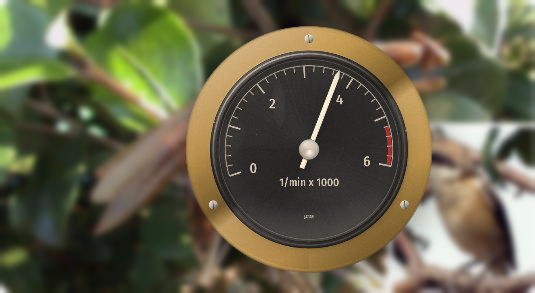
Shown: 3700 (rpm)
